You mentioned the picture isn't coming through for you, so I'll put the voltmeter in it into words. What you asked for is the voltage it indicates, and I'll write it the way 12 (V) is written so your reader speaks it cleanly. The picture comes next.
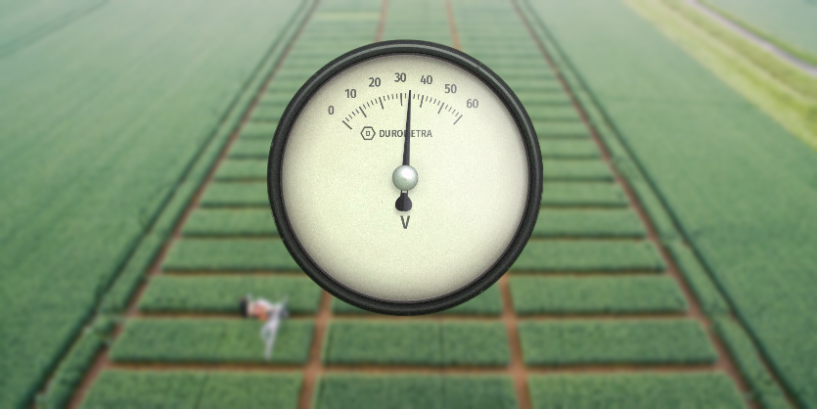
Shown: 34 (V)
